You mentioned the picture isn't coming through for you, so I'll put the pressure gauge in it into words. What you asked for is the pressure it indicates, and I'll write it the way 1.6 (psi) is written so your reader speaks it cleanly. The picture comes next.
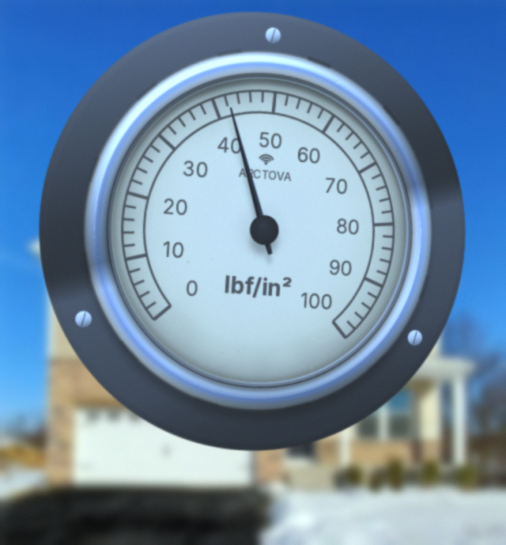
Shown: 42 (psi)
